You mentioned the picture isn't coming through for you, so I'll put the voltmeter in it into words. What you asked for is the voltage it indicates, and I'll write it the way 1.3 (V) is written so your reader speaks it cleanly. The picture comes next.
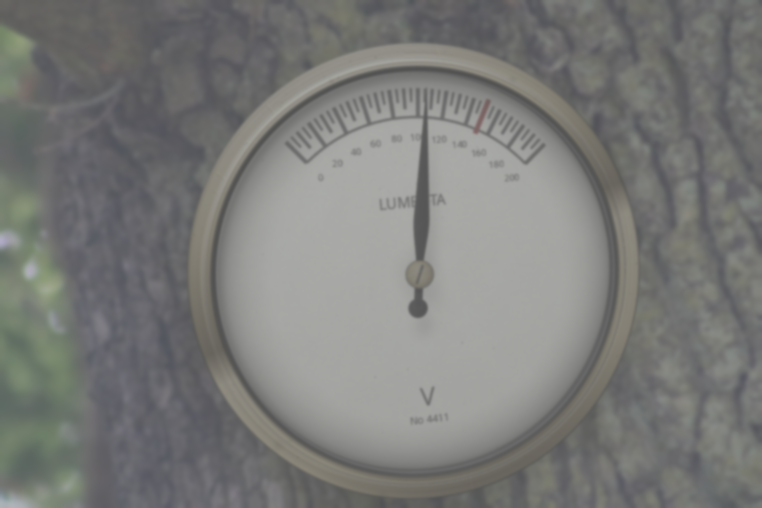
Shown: 105 (V)
